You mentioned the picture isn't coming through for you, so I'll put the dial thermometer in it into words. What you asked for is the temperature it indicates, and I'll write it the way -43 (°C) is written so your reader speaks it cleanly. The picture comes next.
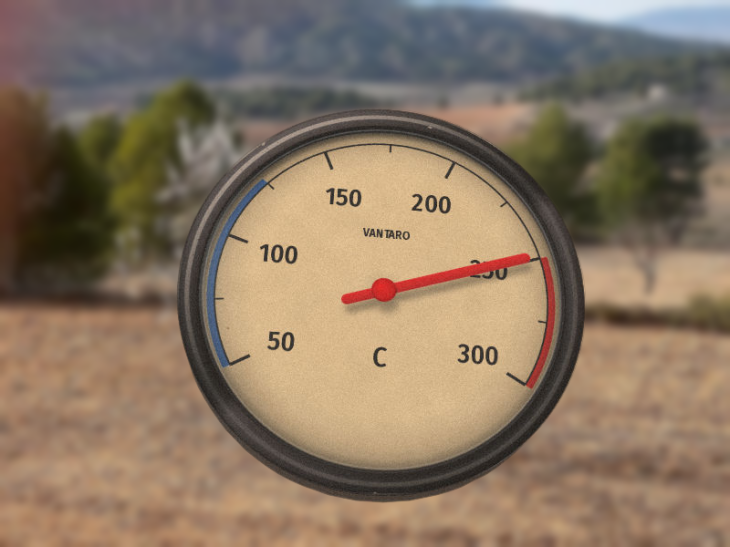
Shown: 250 (°C)
